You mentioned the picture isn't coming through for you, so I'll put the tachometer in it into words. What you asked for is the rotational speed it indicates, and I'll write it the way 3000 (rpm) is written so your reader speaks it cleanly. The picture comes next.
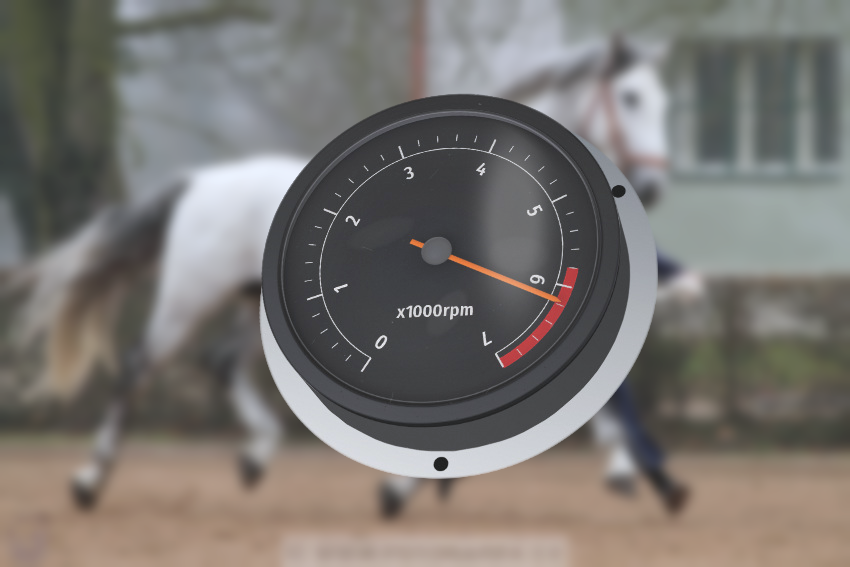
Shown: 6200 (rpm)
